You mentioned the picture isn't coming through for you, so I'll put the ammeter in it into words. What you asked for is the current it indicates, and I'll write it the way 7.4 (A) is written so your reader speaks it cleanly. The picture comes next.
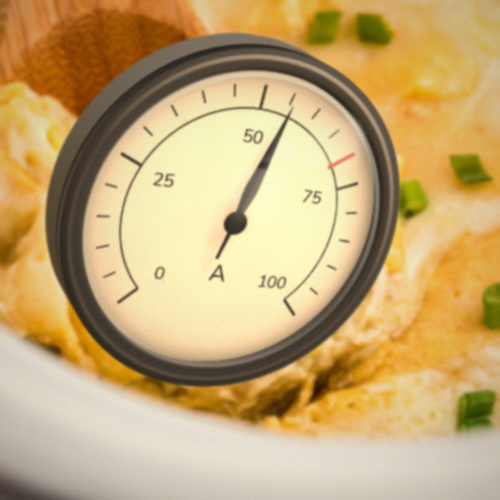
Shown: 55 (A)
